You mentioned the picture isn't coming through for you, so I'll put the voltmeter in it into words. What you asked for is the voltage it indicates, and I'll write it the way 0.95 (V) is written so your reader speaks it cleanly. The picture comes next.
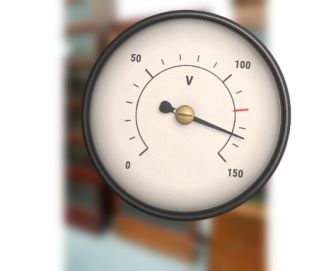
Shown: 135 (V)
